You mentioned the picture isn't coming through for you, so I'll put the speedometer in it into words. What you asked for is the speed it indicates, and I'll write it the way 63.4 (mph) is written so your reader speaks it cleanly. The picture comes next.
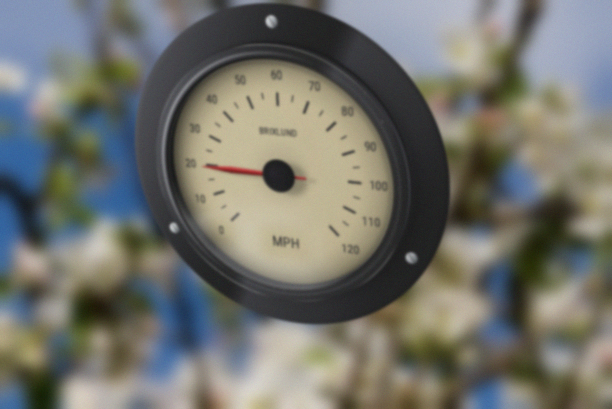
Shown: 20 (mph)
